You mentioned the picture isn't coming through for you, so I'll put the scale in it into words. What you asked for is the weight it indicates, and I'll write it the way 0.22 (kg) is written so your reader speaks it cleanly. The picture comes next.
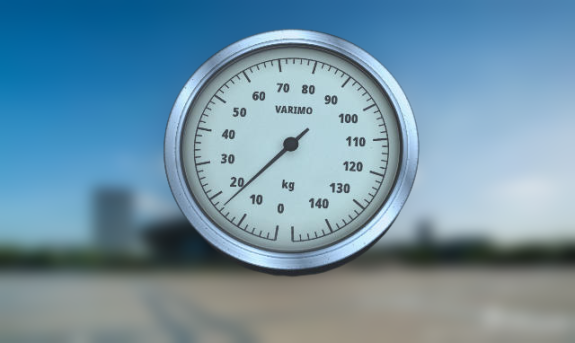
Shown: 16 (kg)
